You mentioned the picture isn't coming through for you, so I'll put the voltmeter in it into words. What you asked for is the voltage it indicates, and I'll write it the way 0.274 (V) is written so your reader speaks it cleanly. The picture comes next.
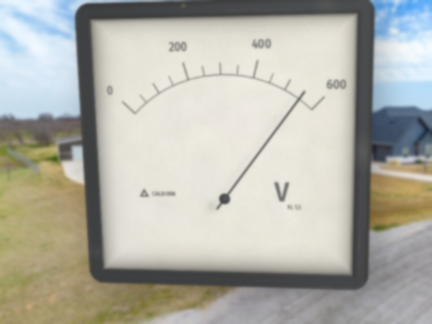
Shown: 550 (V)
